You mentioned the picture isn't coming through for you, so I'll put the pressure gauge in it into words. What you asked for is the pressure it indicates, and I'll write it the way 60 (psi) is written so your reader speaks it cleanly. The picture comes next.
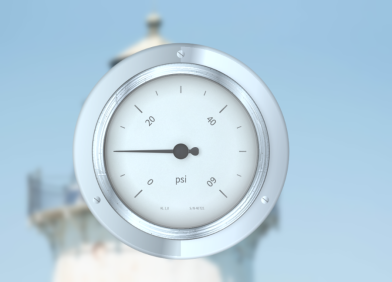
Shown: 10 (psi)
